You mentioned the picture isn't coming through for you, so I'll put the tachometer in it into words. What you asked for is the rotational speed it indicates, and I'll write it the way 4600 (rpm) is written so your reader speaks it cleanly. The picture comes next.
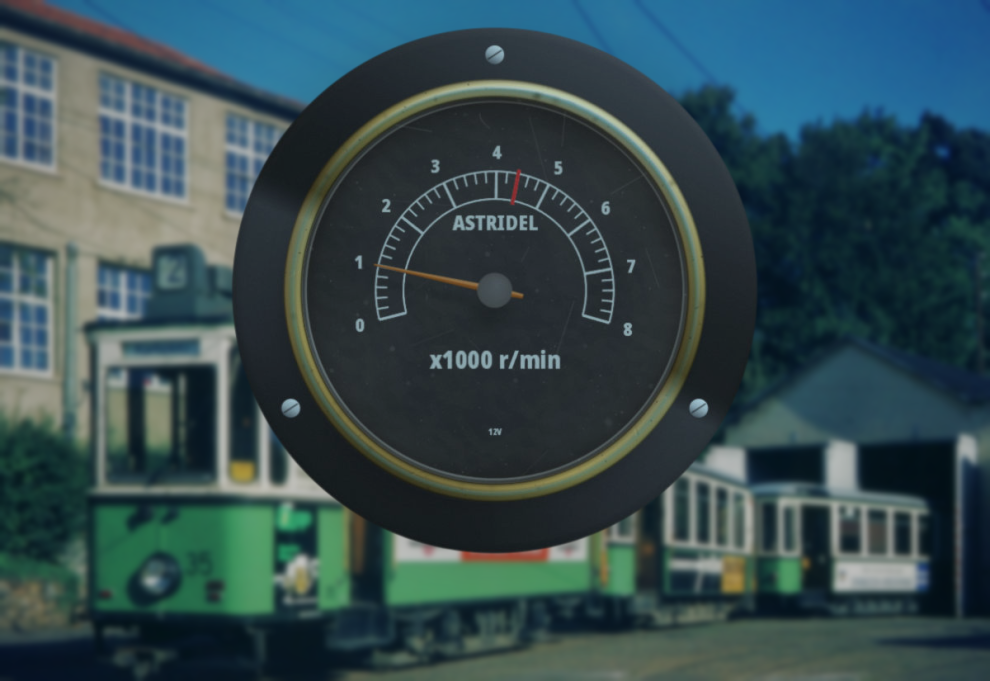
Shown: 1000 (rpm)
